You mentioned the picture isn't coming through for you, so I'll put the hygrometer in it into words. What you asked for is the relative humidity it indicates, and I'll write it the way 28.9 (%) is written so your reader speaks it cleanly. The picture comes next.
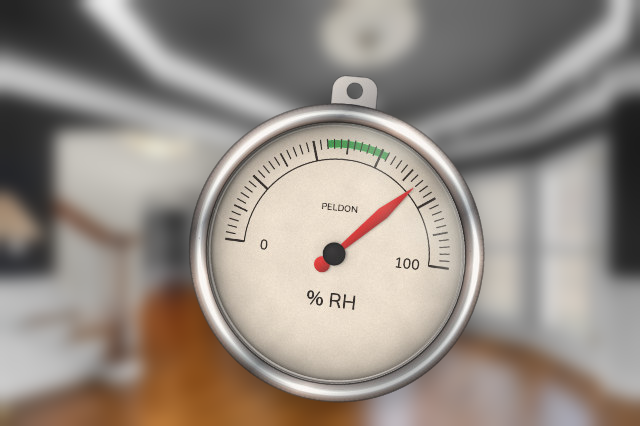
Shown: 74 (%)
